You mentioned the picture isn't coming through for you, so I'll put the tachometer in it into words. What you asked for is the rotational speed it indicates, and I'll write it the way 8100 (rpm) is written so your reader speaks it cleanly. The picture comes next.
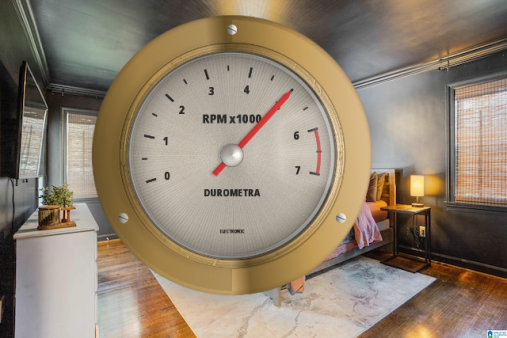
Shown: 5000 (rpm)
